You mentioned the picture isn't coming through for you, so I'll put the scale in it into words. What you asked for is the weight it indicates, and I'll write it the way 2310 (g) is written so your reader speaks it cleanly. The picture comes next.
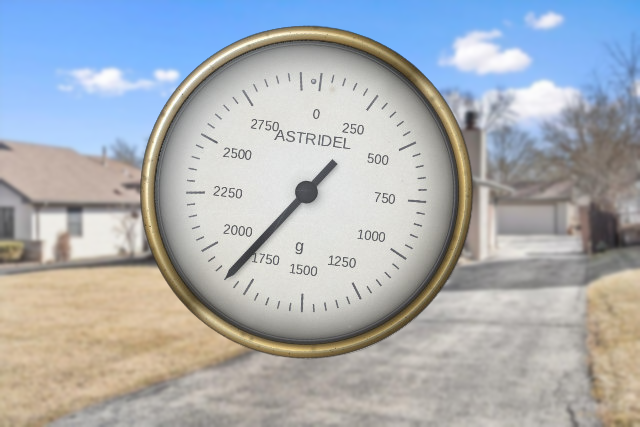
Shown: 1850 (g)
